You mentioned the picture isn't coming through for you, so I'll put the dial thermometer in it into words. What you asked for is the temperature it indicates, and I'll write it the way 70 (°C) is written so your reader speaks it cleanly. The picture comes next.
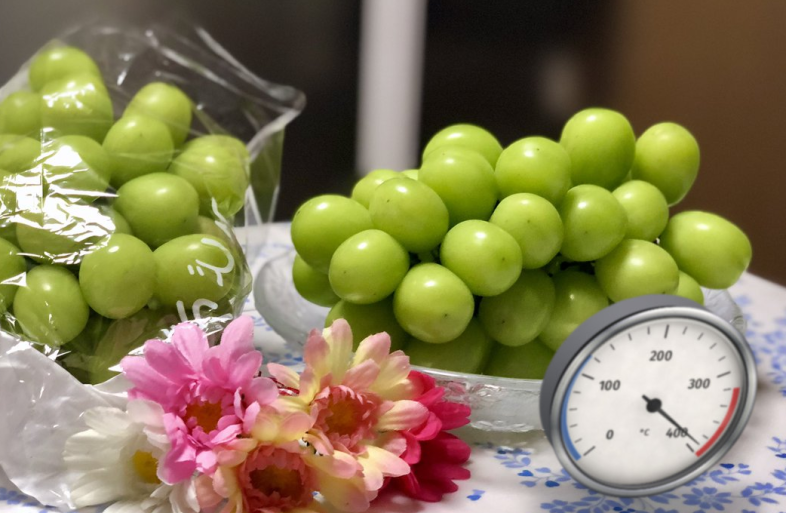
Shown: 390 (°C)
